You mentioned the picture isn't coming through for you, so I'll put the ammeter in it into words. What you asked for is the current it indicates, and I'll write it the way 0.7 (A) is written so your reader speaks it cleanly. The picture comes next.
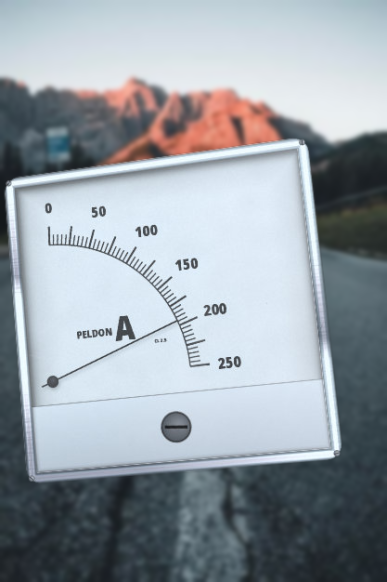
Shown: 195 (A)
